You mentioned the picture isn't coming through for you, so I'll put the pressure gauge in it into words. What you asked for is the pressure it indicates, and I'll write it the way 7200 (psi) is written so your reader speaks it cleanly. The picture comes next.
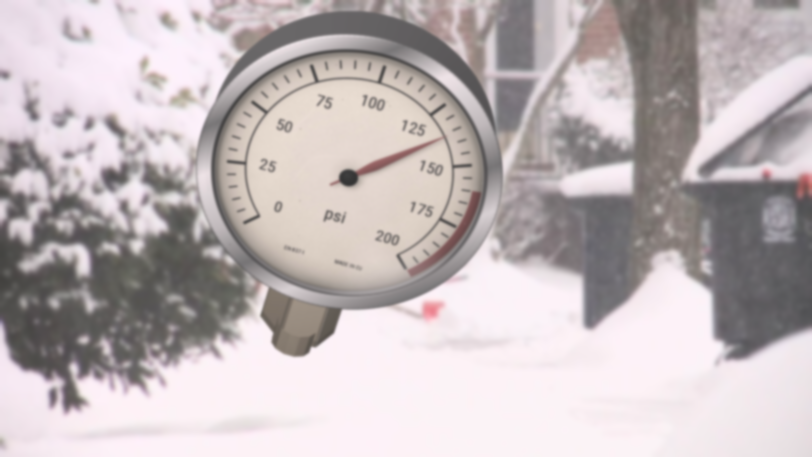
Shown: 135 (psi)
